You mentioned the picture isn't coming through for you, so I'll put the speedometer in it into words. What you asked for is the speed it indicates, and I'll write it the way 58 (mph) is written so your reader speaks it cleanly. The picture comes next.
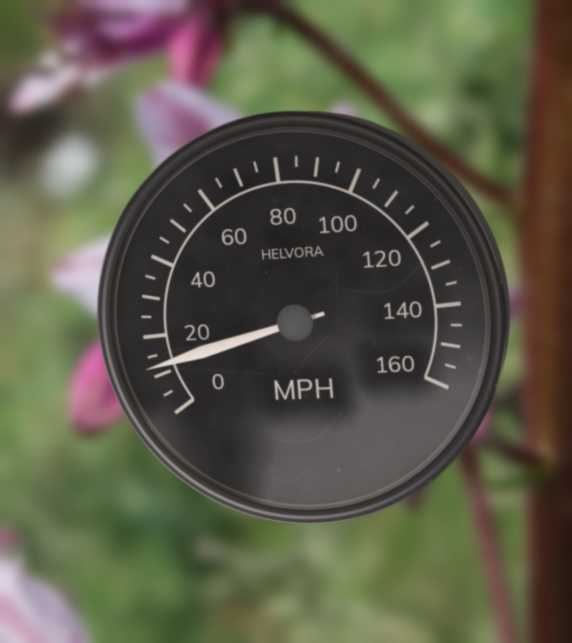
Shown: 12.5 (mph)
